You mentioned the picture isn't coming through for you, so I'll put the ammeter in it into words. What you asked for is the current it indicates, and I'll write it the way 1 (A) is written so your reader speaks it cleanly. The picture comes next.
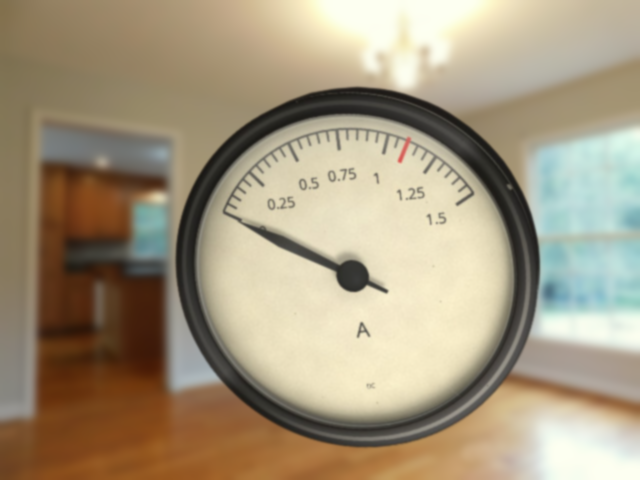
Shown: 0 (A)
